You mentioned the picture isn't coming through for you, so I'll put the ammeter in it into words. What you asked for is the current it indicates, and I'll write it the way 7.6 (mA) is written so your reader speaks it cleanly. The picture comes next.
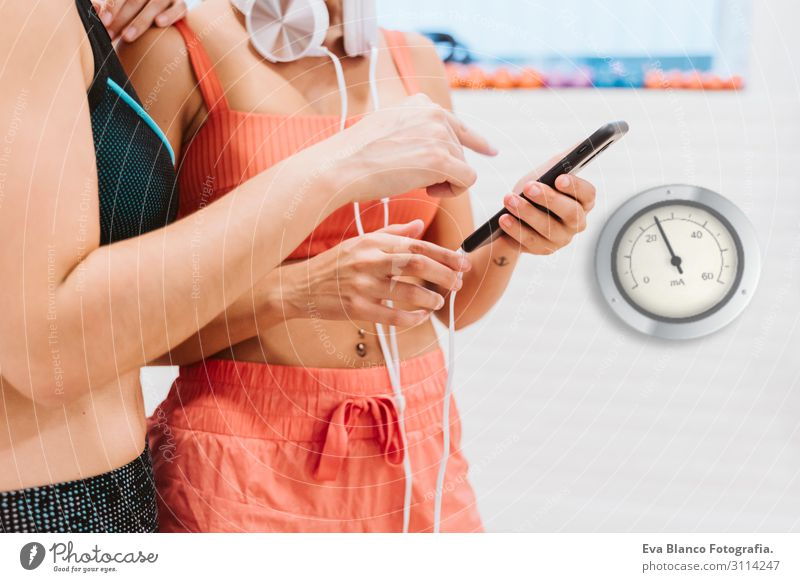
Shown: 25 (mA)
